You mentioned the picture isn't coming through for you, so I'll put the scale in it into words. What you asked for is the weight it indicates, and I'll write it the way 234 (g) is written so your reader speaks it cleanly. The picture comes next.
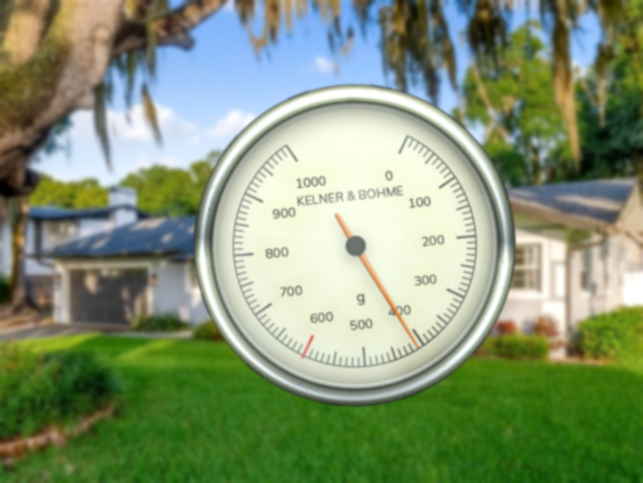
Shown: 410 (g)
